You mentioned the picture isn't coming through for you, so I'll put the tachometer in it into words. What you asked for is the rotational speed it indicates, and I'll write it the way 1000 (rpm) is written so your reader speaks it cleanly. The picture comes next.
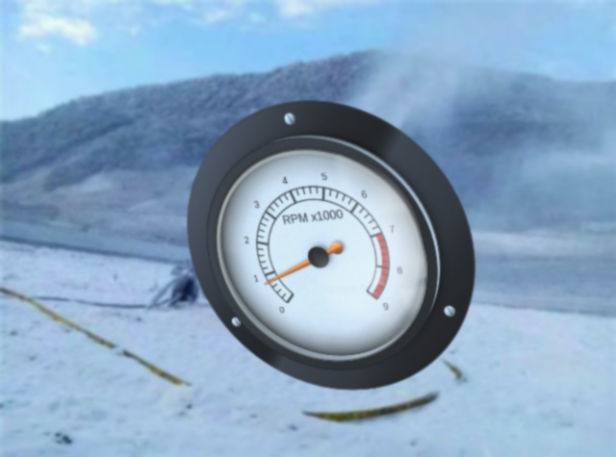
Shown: 800 (rpm)
